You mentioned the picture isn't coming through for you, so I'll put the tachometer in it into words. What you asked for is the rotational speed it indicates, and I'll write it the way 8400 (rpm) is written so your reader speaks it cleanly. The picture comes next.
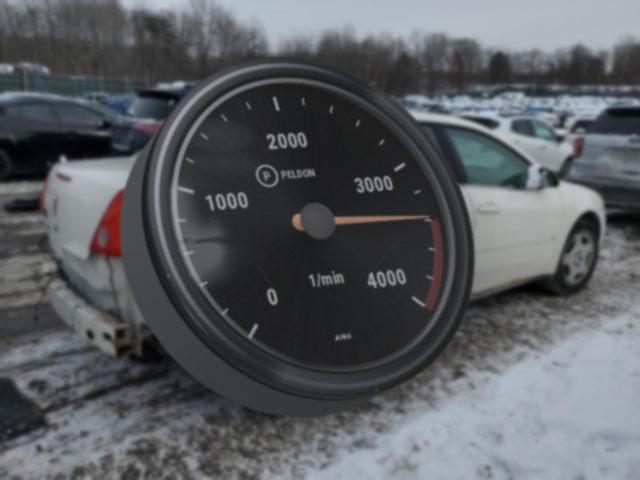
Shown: 3400 (rpm)
